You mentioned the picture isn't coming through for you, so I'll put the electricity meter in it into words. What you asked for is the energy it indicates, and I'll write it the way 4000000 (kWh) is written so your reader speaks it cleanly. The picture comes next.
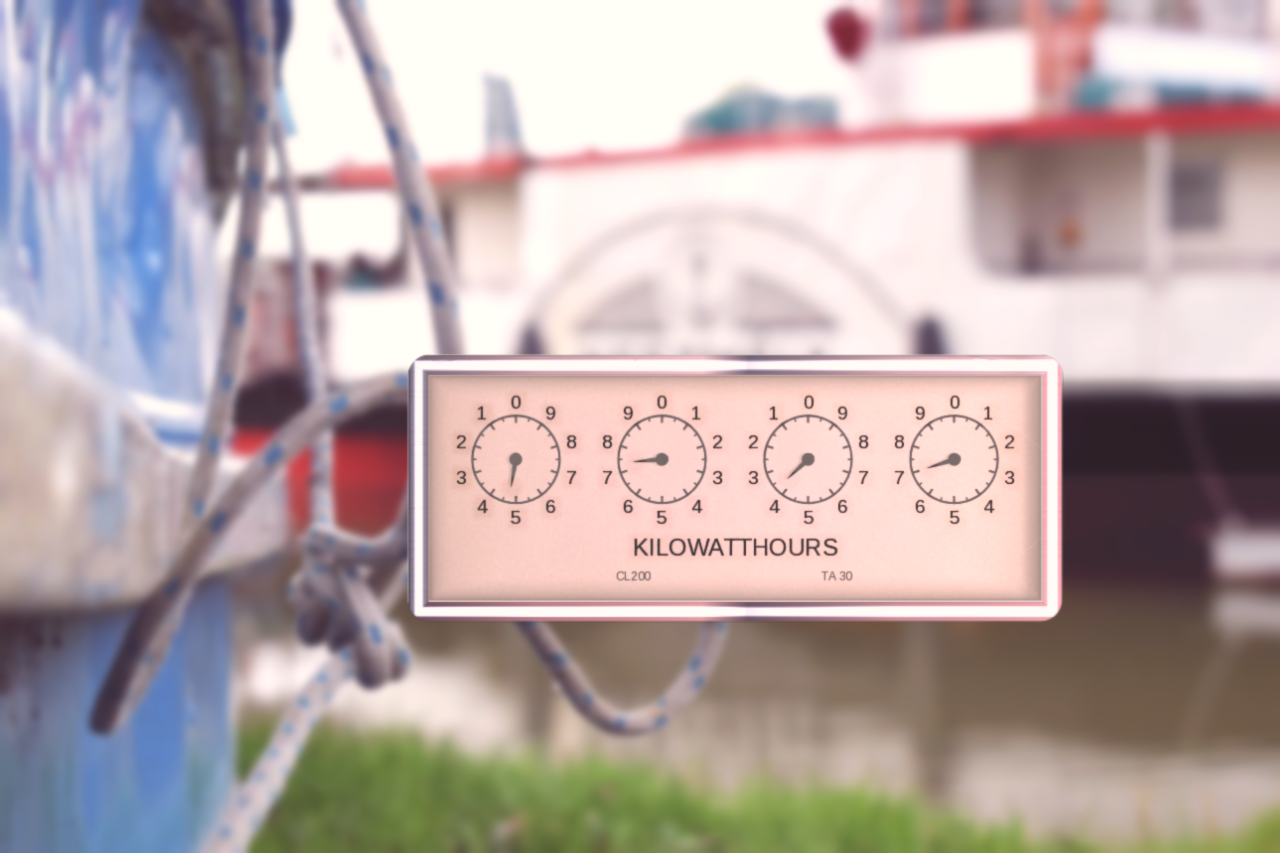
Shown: 4737 (kWh)
